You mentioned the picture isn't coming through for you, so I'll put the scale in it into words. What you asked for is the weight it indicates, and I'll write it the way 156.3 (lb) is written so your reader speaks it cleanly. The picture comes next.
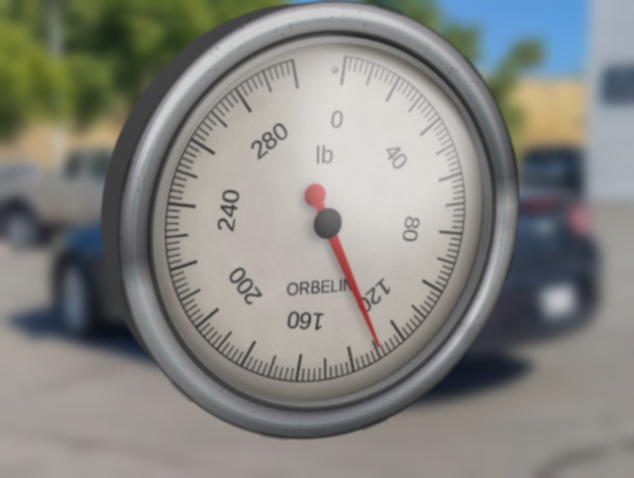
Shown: 130 (lb)
